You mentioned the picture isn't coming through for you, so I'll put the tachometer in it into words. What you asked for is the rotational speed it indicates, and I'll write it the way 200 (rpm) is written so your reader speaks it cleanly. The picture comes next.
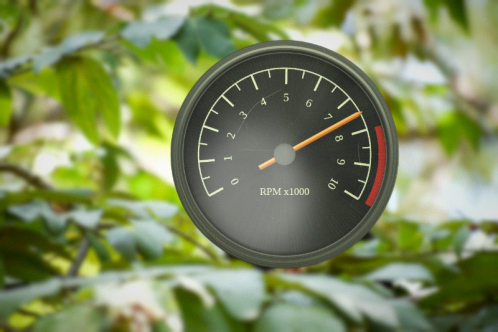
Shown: 7500 (rpm)
